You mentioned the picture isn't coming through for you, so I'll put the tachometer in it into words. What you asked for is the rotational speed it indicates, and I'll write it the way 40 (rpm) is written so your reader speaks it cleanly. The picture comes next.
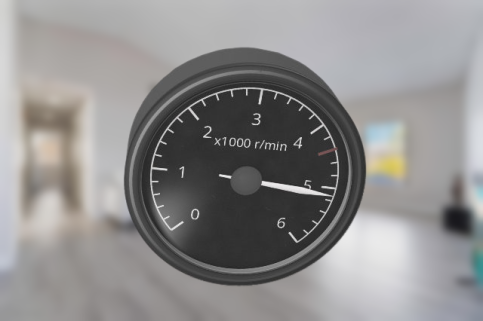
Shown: 5100 (rpm)
